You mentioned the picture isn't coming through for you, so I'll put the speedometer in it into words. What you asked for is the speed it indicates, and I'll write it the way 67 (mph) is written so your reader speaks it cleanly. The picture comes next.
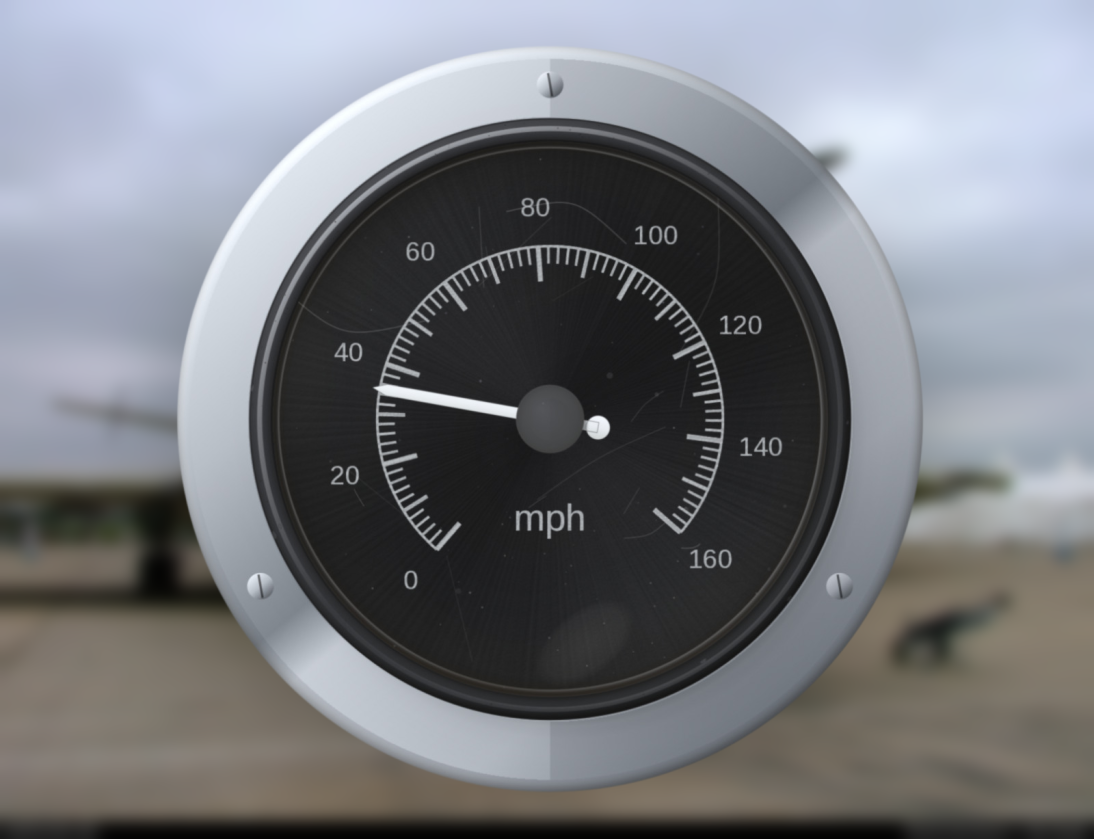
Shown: 35 (mph)
